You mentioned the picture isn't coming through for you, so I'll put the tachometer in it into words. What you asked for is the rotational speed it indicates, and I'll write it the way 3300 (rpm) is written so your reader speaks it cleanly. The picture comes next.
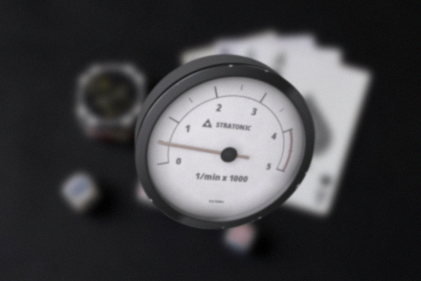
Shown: 500 (rpm)
